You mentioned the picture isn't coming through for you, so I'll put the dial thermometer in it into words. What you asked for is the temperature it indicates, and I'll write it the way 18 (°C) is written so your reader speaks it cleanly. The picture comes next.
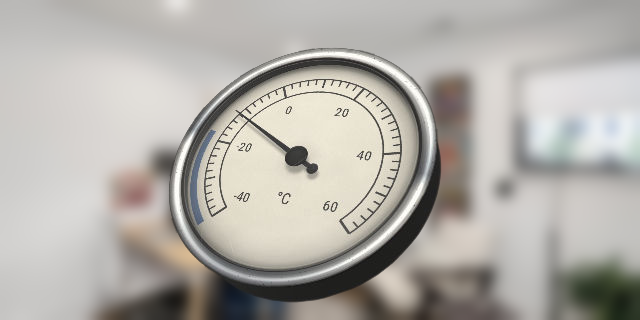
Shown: -12 (°C)
